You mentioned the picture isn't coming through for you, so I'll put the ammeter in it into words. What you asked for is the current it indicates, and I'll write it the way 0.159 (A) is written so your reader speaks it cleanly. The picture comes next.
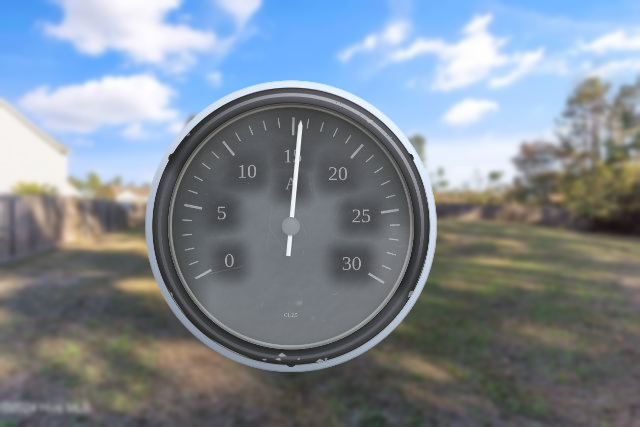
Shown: 15.5 (A)
